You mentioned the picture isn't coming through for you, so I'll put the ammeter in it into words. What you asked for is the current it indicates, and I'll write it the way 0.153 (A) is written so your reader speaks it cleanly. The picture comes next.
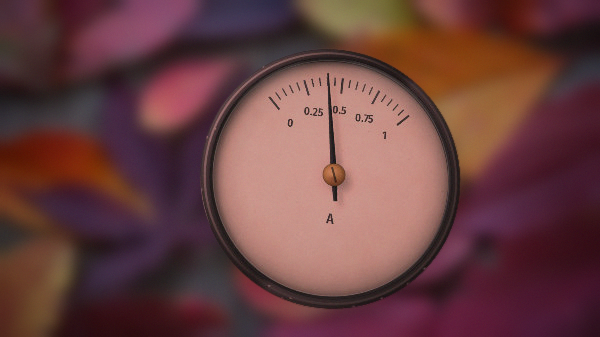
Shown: 0.4 (A)
